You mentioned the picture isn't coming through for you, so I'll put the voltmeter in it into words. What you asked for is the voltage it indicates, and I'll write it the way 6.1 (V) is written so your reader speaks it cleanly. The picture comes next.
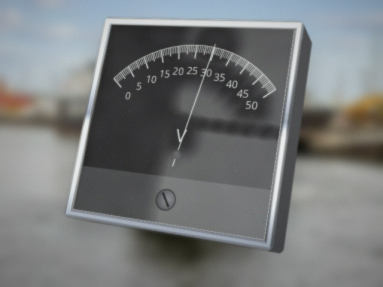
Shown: 30 (V)
